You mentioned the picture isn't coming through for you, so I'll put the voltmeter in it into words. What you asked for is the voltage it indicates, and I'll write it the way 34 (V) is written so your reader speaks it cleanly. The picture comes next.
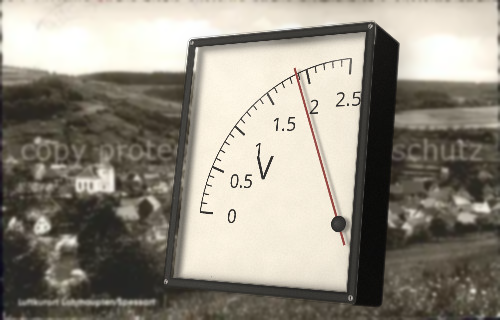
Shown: 1.9 (V)
